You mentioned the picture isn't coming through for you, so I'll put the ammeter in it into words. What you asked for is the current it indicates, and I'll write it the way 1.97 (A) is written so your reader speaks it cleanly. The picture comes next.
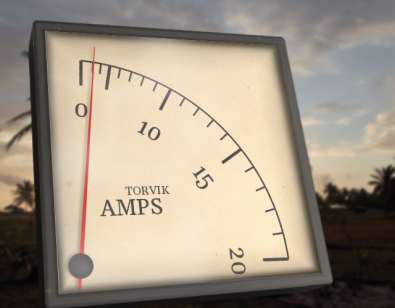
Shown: 3 (A)
